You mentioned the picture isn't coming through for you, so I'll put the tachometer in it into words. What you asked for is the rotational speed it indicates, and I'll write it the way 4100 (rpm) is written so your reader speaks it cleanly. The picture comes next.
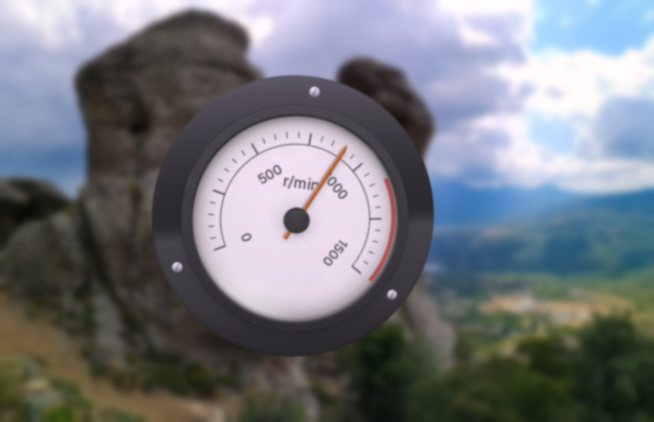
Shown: 900 (rpm)
